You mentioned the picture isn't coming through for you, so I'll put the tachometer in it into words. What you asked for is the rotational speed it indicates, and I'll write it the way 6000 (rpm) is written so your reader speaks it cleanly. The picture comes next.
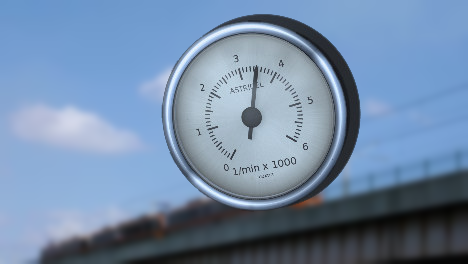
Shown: 3500 (rpm)
